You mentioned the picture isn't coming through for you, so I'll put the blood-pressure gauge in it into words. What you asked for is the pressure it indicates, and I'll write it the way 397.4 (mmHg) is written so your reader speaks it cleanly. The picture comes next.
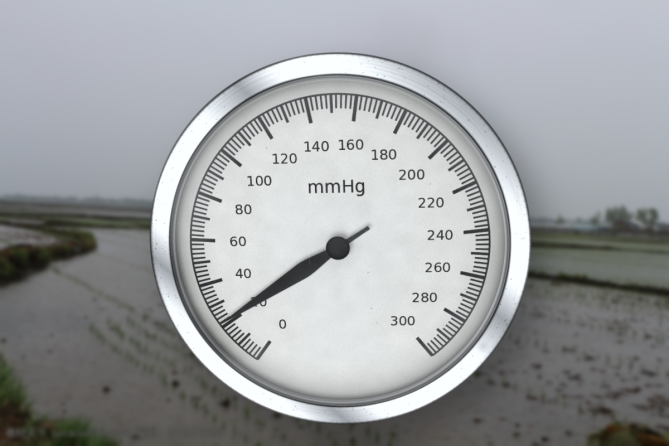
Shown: 22 (mmHg)
